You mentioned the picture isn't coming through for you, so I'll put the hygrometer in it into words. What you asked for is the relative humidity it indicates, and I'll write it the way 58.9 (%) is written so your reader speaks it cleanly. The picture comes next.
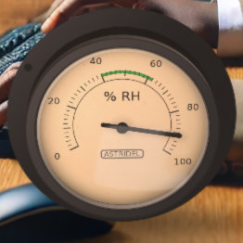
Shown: 90 (%)
